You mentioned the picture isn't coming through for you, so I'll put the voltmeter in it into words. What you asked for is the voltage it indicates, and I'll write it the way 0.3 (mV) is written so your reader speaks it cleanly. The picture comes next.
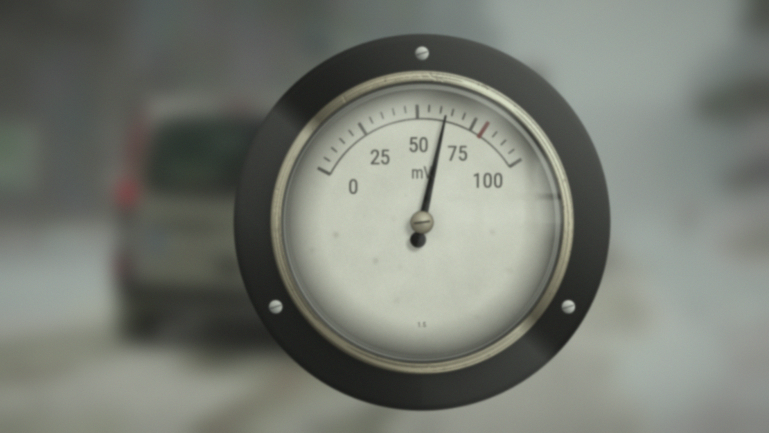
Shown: 62.5 (mV)
